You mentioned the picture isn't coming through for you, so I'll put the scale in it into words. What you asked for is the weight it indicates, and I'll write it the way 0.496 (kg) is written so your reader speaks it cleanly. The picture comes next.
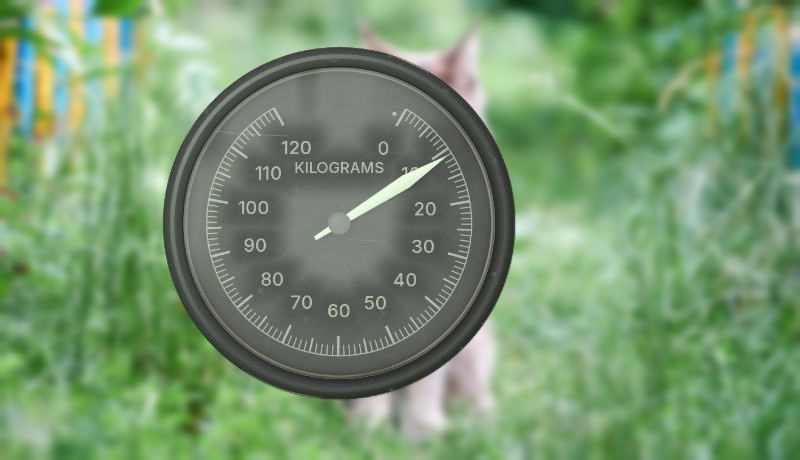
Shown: 11 (kg)
